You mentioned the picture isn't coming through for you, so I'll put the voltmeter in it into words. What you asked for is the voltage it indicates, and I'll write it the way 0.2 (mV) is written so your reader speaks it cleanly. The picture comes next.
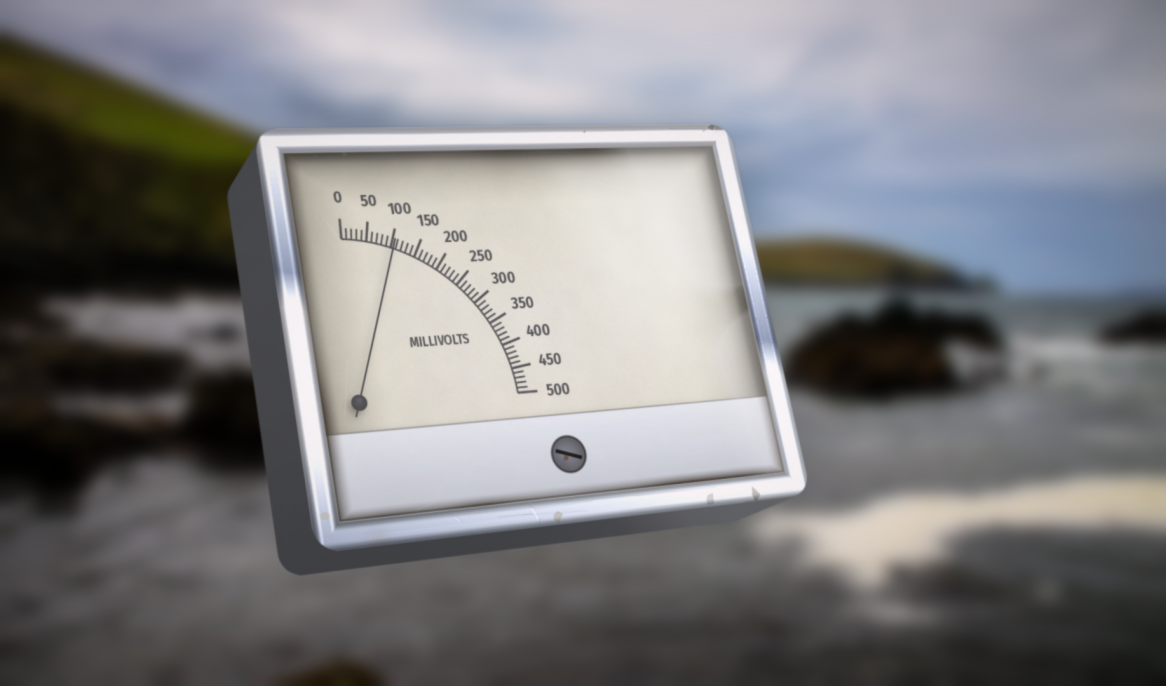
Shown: 100 (mV)
